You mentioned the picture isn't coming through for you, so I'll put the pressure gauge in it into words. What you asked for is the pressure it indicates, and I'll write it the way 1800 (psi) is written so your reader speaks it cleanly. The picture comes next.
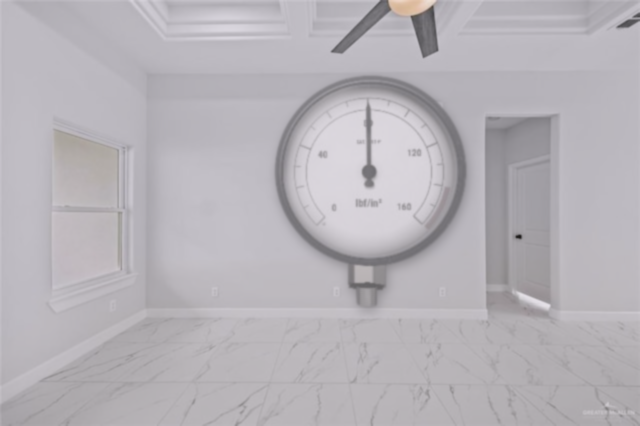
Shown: 80 (psi)
